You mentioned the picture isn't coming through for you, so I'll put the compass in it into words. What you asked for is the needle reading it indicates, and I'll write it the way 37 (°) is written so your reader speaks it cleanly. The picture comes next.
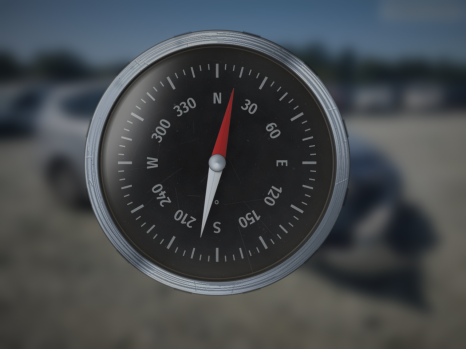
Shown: 12.5 (°)
